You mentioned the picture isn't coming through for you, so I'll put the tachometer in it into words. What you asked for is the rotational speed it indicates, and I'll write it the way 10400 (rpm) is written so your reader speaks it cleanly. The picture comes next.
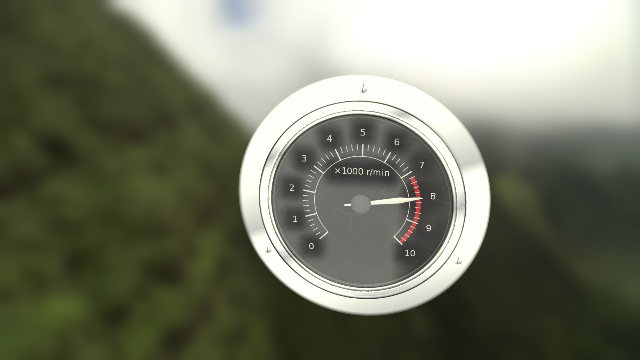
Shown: 8000 (rpm)
